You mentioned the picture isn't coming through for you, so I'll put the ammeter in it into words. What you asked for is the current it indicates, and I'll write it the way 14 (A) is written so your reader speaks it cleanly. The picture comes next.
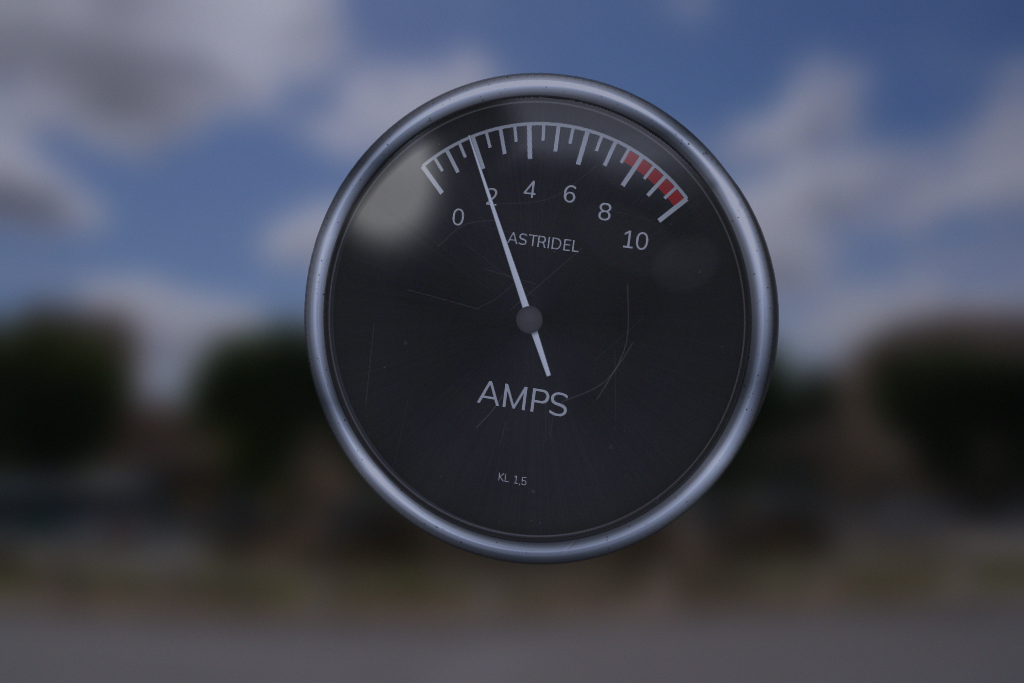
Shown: 2 (A)
